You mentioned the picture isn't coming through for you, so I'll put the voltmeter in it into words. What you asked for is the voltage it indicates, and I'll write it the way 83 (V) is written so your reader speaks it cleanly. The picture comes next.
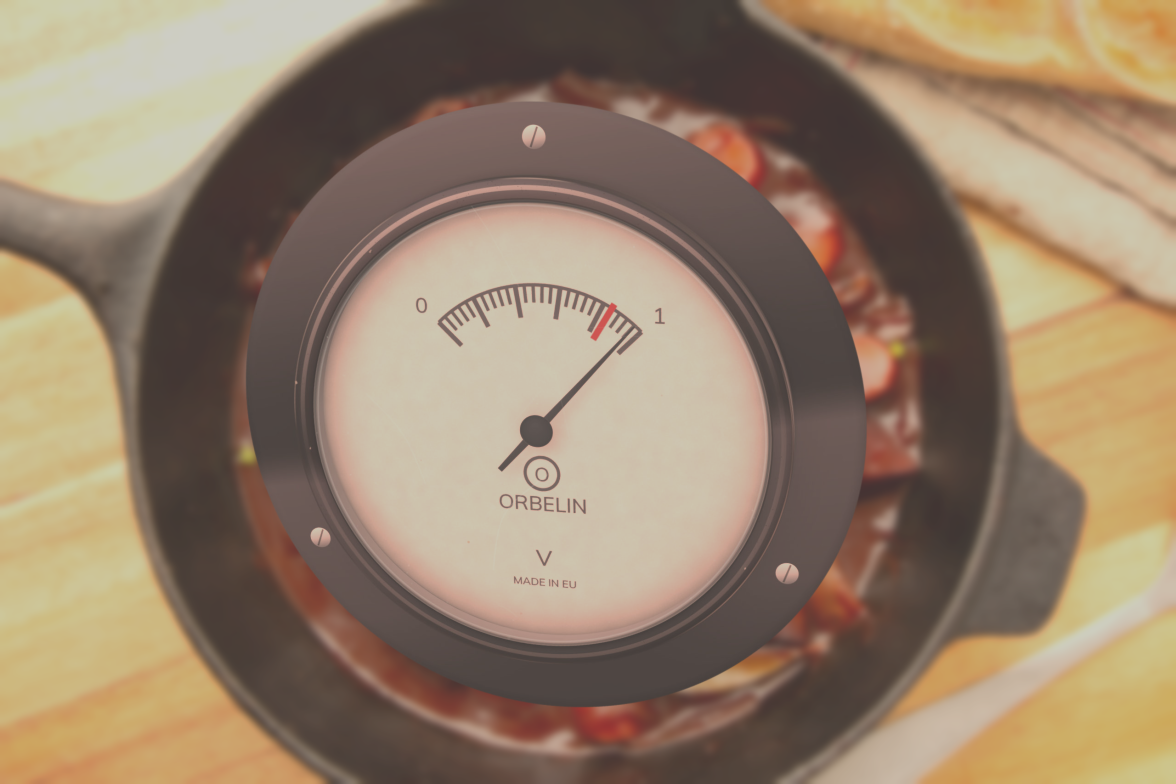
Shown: 0.96 (V)
